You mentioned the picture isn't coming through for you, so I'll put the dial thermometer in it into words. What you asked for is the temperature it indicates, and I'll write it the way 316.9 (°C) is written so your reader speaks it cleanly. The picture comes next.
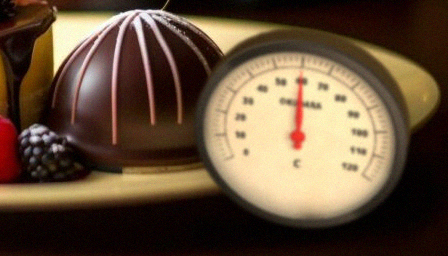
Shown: 60 (°C)
